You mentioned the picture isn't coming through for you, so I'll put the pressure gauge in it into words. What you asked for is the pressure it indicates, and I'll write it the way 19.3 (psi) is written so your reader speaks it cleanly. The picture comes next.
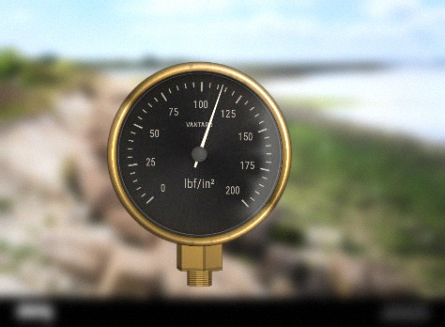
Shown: 112.5 (psi)
